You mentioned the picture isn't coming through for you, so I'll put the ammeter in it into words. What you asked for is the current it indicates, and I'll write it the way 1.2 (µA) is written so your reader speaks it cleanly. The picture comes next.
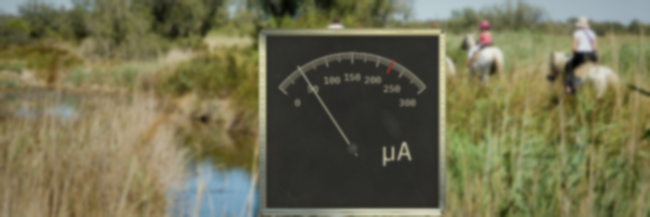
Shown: 50 (µA)
